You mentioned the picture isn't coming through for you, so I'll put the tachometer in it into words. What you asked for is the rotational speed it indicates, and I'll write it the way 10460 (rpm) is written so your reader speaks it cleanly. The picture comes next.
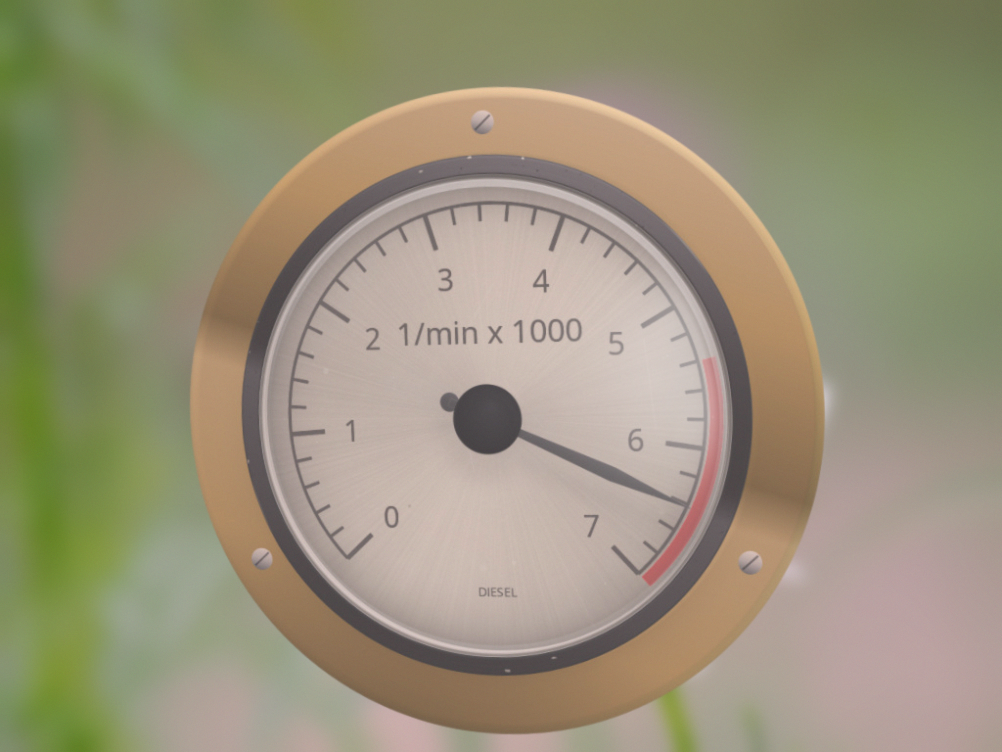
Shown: 6400 (rpm)
